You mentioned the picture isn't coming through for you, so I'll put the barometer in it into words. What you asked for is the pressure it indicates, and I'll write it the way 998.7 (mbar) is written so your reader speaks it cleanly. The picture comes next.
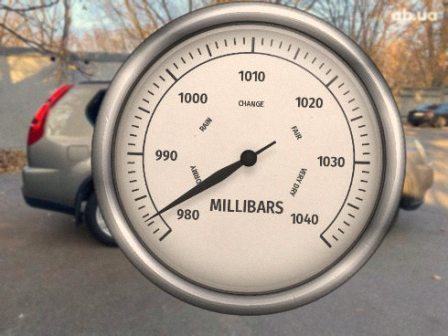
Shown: 982.5 (mbar)
